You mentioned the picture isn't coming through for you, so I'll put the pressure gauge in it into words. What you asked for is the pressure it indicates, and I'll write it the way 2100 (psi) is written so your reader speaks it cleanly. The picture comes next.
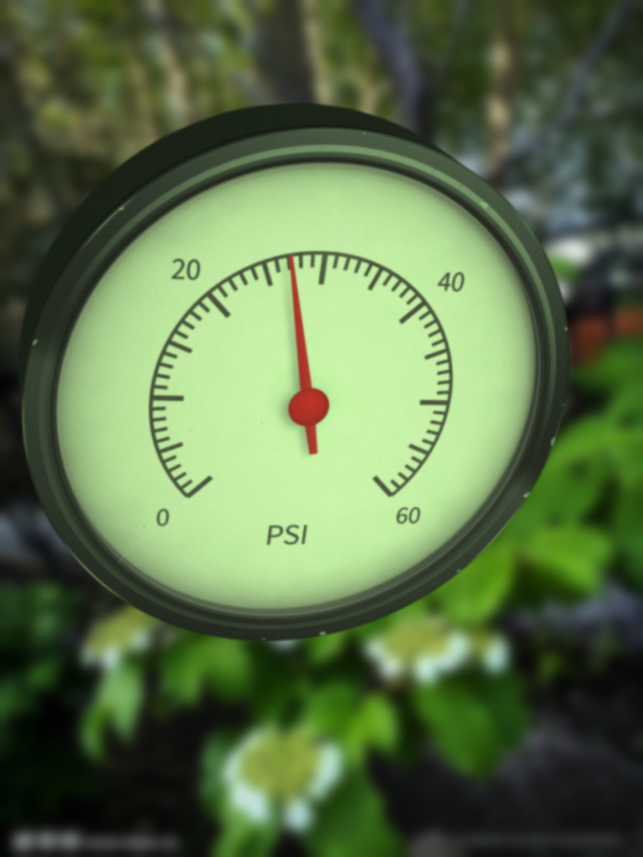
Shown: 27 (psi)
